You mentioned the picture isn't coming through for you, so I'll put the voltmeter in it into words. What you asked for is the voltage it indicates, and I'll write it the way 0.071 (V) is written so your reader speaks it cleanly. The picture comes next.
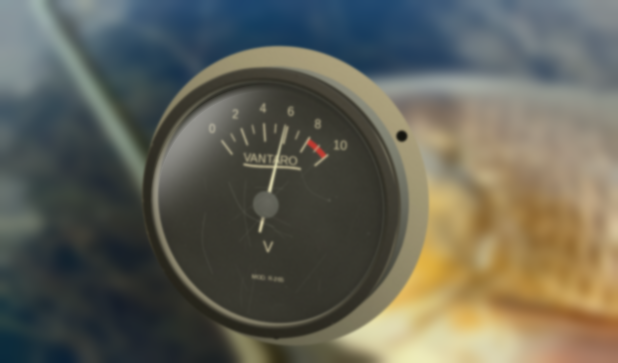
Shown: 6 (V)
